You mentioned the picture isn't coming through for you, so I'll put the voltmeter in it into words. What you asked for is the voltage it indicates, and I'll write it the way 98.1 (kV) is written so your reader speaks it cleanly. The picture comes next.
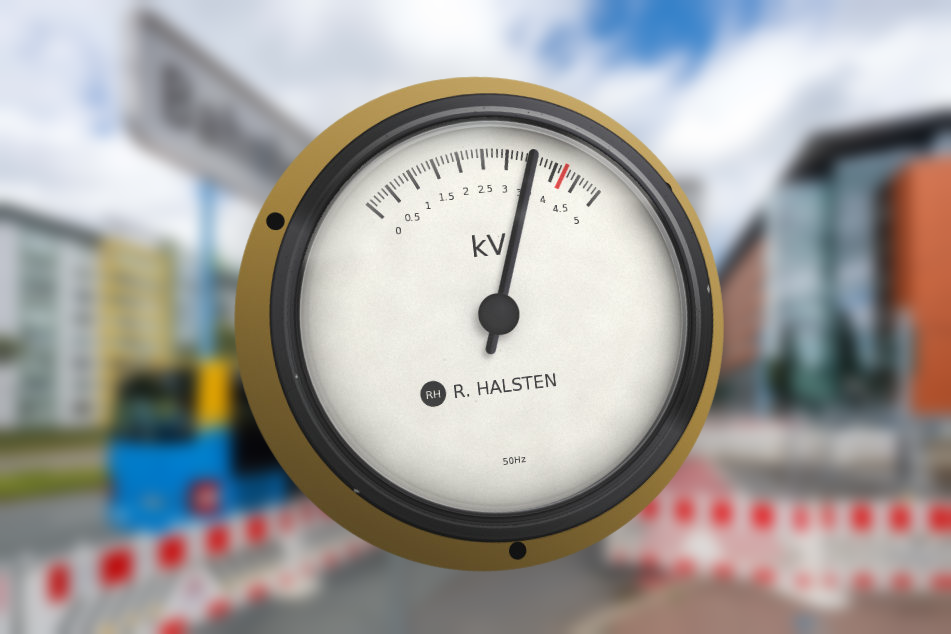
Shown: 3.5 (kV)
